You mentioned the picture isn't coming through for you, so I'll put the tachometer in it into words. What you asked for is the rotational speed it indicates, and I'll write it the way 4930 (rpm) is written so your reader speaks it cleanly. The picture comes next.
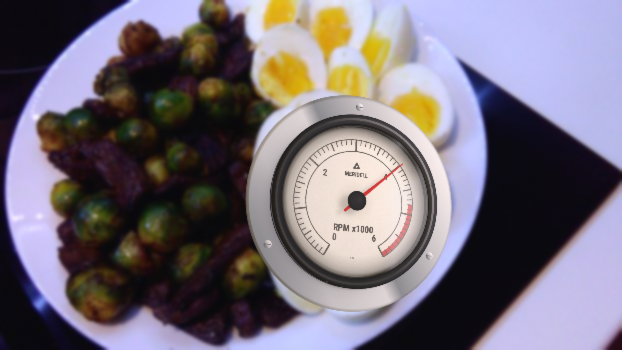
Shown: 4000 (rpm)
